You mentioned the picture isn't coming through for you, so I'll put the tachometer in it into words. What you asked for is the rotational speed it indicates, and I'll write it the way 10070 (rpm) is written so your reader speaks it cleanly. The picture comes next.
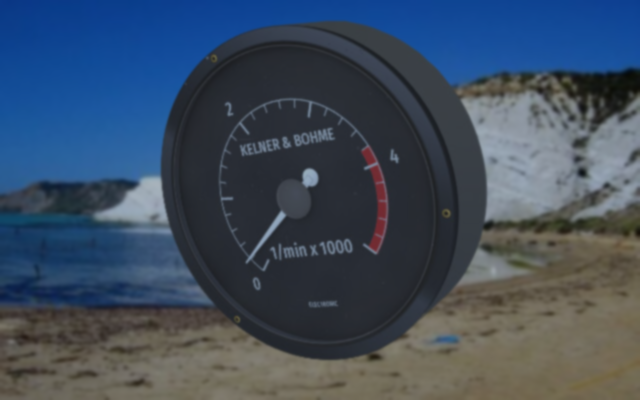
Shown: 200 (rpm)
